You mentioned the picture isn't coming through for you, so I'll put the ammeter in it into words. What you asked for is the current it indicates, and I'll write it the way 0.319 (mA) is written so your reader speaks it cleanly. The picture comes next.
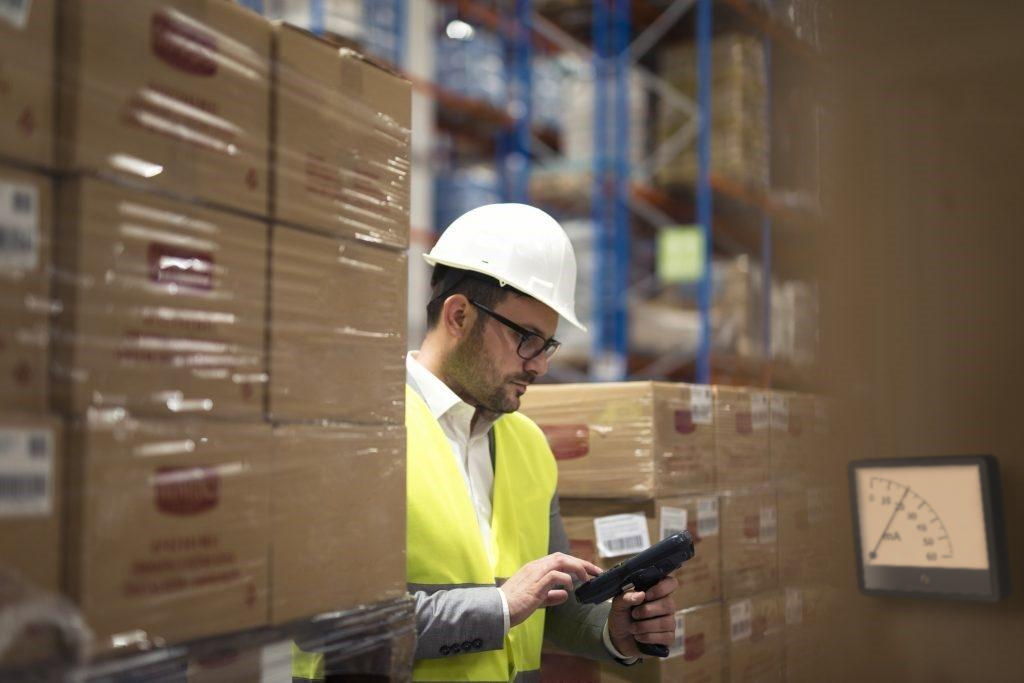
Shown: 20 (mA)
